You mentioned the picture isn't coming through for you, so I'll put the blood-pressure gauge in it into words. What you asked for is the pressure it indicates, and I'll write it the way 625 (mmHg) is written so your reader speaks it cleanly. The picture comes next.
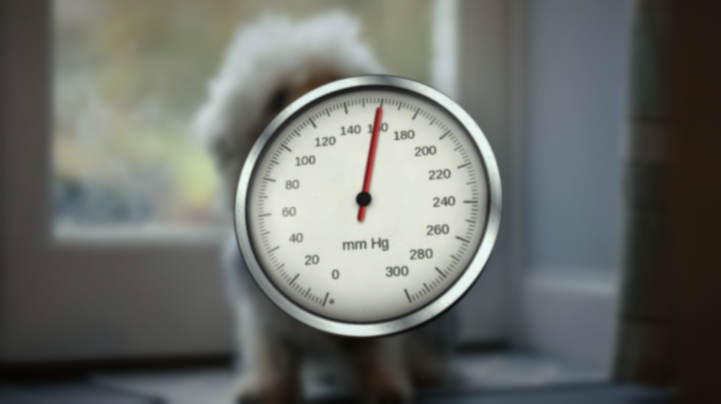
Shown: 160 (mmHg)
